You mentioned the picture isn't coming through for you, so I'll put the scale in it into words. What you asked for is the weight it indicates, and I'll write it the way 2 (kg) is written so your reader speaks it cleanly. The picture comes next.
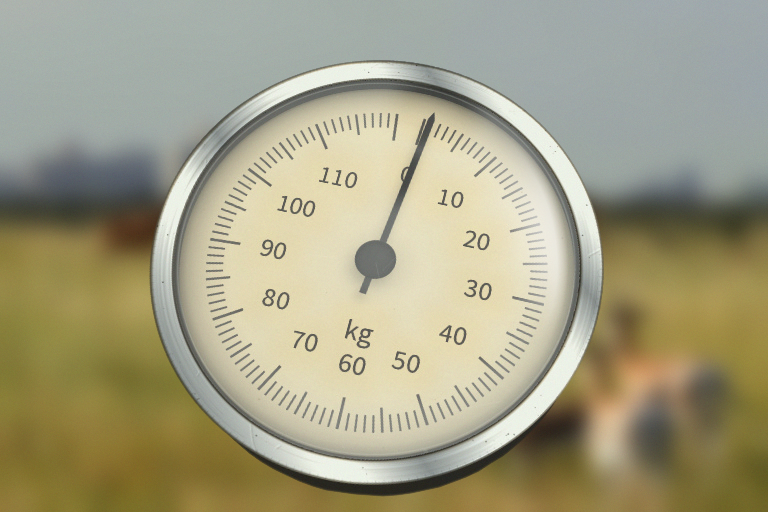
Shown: 1 (kg)
